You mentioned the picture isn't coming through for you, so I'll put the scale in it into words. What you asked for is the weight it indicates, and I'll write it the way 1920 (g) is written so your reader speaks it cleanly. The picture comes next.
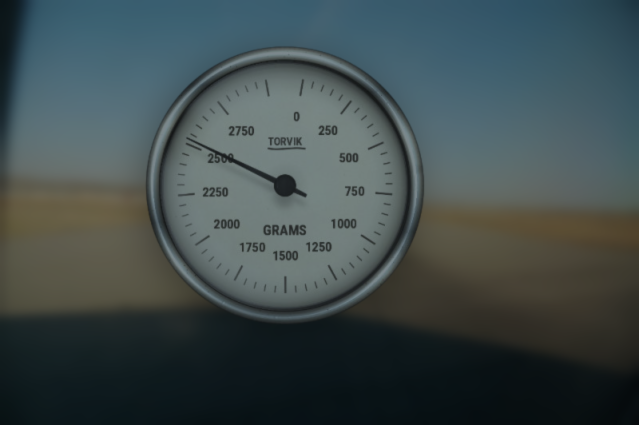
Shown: 2525 (g)
